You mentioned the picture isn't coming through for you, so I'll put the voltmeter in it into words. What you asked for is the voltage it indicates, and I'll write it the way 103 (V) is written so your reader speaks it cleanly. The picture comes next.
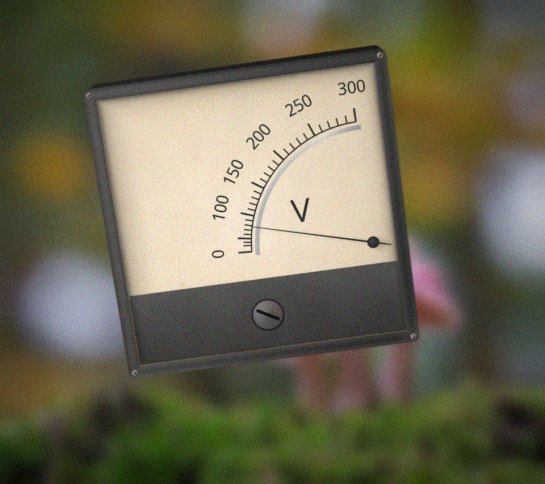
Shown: 80 (V)
